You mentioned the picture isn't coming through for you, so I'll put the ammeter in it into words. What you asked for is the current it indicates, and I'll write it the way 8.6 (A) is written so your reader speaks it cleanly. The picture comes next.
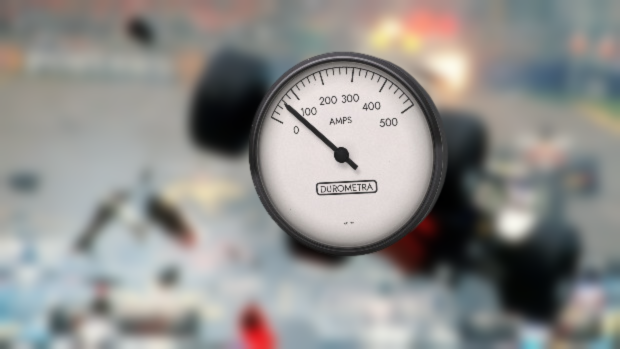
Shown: 60 (A)
